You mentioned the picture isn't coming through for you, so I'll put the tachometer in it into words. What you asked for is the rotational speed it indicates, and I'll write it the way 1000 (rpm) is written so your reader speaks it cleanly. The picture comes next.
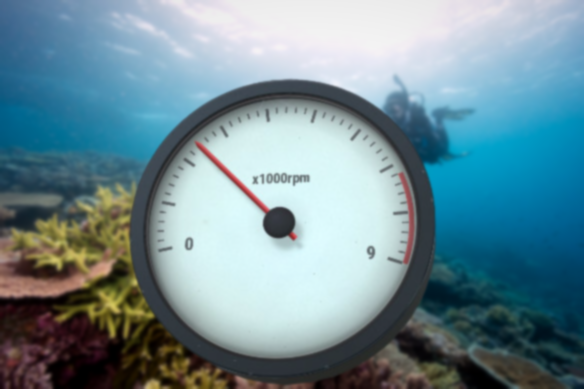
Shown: 2400 (rpm)
